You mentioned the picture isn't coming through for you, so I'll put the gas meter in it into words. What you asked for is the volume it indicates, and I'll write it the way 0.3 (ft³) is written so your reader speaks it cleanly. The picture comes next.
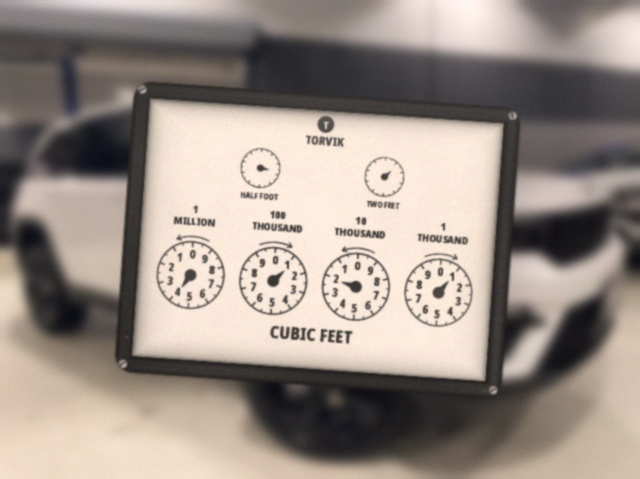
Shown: 412100 (ft³)
